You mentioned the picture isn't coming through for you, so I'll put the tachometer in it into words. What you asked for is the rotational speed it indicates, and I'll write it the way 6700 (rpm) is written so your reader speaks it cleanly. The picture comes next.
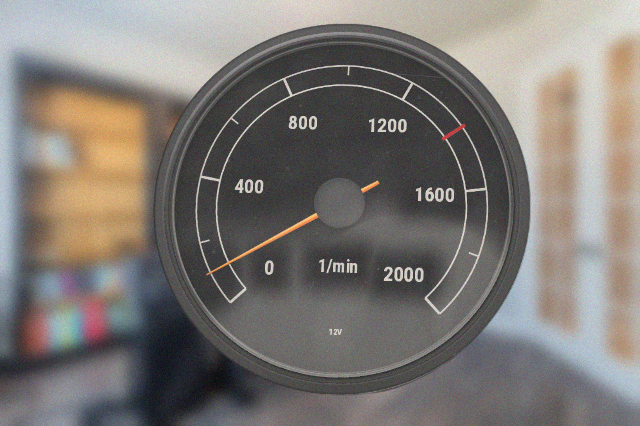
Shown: 100 (rpm)
